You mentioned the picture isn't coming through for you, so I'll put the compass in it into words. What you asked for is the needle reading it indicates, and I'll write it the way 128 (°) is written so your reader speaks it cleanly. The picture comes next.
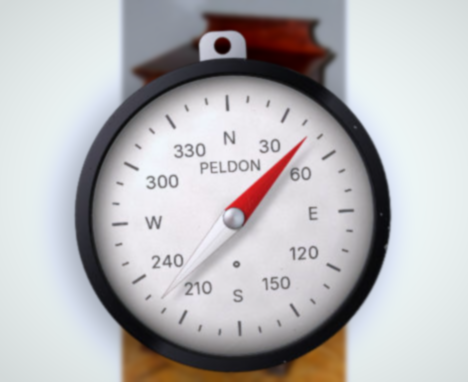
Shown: 45 (°)
